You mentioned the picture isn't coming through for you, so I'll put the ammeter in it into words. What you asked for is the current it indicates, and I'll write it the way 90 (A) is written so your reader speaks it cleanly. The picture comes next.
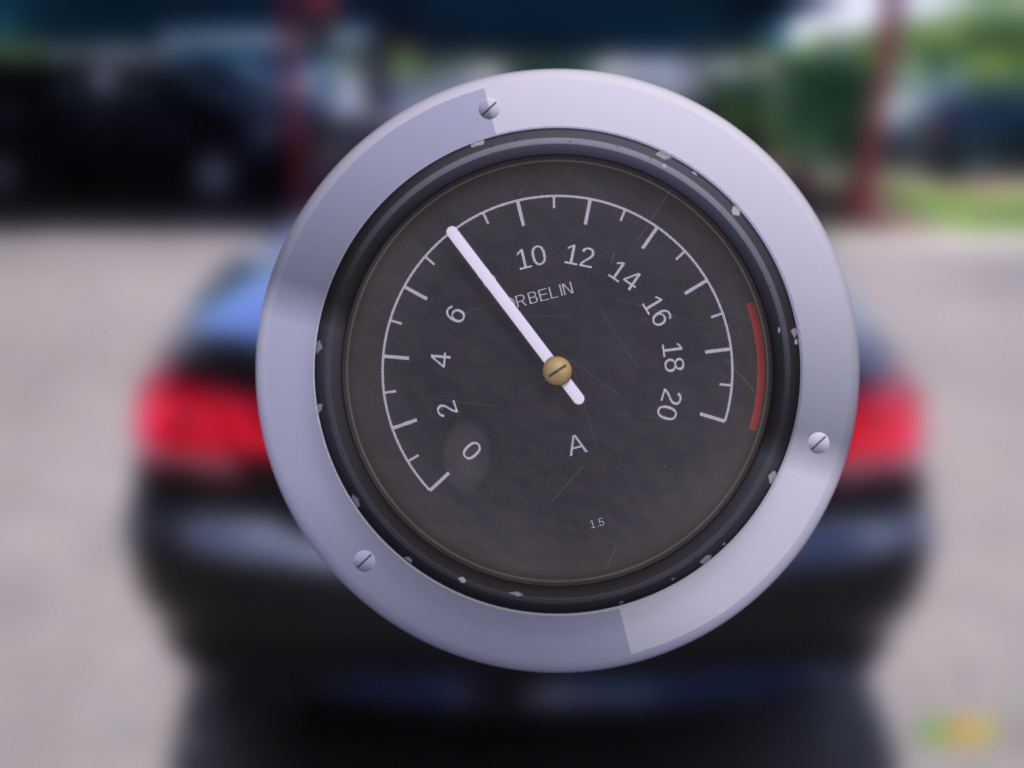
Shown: 8 (A)
